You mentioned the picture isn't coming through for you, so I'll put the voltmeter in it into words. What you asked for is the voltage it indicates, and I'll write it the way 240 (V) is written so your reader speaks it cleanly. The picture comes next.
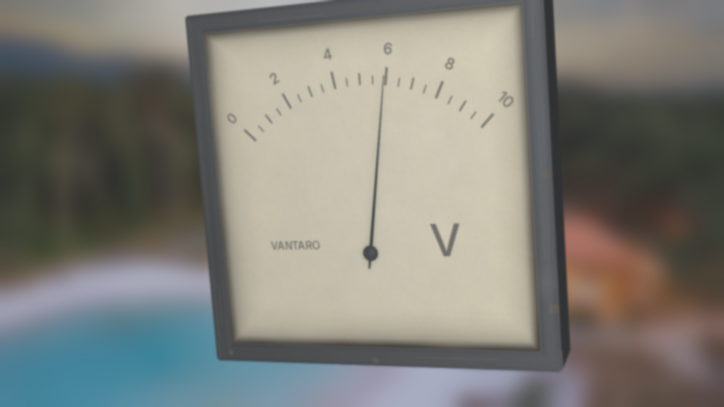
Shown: 6 (V)
